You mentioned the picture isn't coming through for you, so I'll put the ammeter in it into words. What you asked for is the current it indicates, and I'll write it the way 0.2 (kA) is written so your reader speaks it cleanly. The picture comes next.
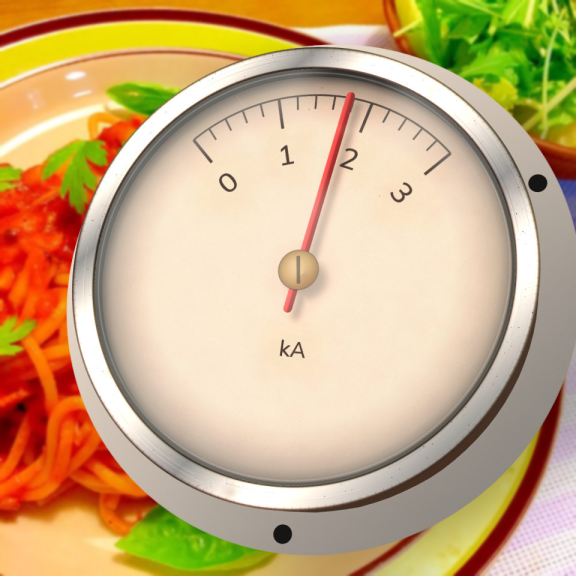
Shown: 1.8 (kA)
